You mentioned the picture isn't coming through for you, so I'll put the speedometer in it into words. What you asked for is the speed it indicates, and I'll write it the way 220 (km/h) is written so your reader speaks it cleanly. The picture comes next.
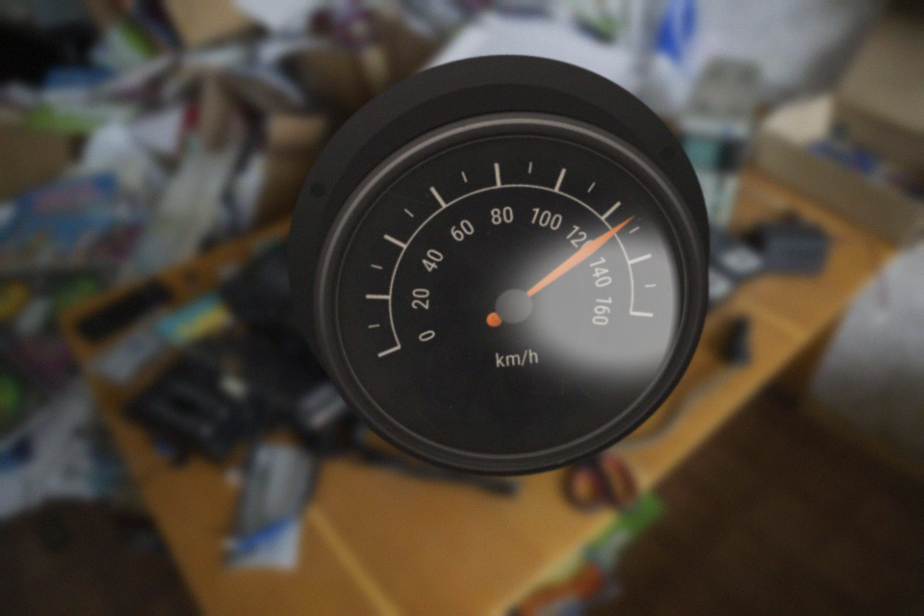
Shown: 125 (km/h)
